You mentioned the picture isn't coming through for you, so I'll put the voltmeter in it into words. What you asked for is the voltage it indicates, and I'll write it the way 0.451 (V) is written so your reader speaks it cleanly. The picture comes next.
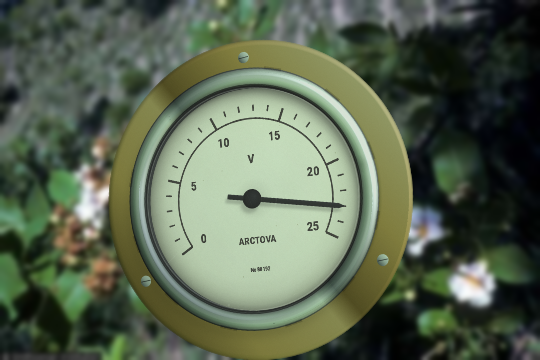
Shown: 23 (V)
